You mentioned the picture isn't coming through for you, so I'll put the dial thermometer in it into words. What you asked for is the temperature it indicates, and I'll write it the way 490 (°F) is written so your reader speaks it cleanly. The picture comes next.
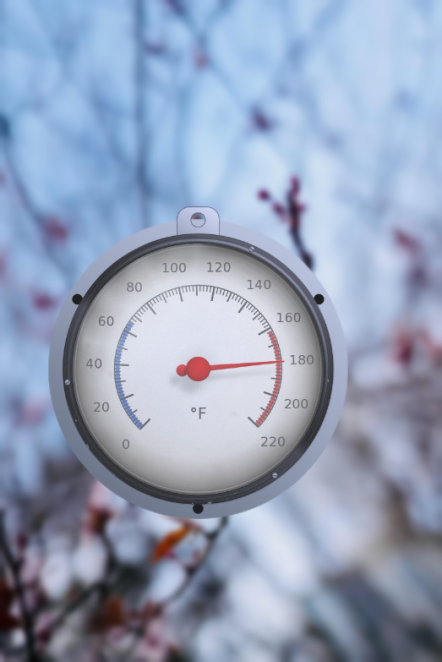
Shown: 180 (°F)
